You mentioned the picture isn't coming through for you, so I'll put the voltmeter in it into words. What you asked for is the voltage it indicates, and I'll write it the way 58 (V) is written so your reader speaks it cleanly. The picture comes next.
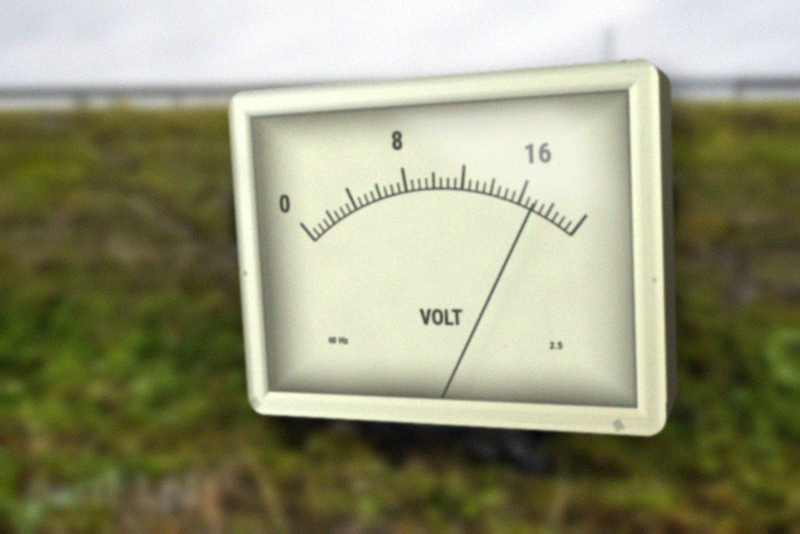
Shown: 17 (V)
